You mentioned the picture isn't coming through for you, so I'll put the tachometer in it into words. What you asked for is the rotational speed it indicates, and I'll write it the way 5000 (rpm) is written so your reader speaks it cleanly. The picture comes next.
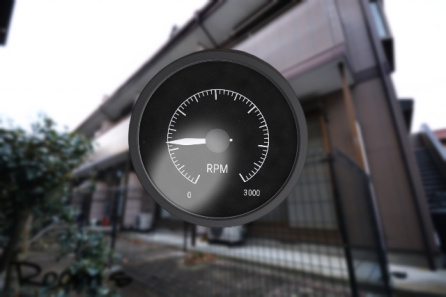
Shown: 600 (rpm)
